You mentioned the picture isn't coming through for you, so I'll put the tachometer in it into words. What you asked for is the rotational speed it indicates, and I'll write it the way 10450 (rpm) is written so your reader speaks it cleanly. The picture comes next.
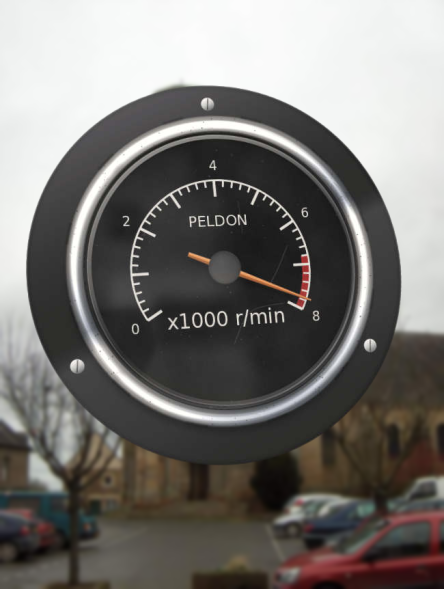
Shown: 7800 (rpm)
